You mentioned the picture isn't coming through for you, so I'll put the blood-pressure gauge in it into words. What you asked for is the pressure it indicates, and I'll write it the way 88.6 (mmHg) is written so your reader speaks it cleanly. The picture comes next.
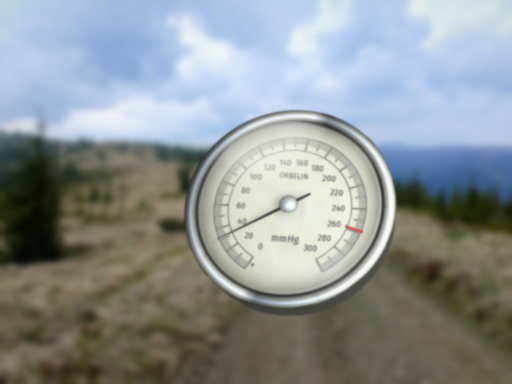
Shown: 30 (mmHg)
